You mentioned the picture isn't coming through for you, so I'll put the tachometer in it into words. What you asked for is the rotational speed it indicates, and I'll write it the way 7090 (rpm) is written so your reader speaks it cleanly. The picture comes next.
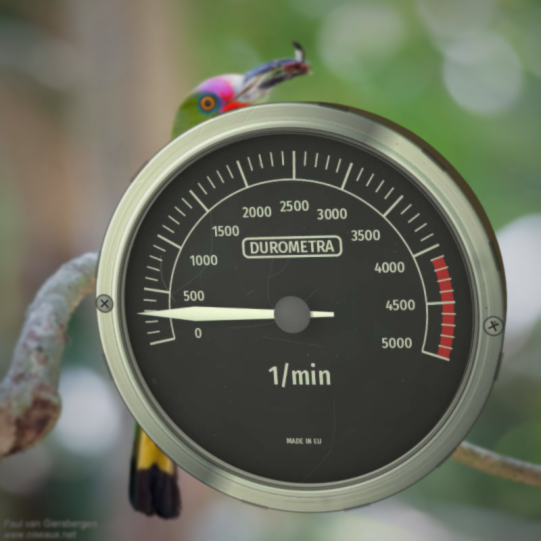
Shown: 300 (rpm)
